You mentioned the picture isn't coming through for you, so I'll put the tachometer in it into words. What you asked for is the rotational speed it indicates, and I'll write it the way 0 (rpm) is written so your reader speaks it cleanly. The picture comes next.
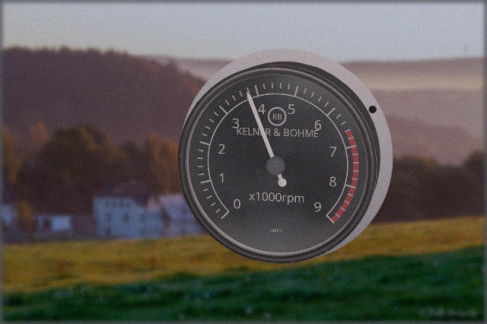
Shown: 3800 (rpm)
